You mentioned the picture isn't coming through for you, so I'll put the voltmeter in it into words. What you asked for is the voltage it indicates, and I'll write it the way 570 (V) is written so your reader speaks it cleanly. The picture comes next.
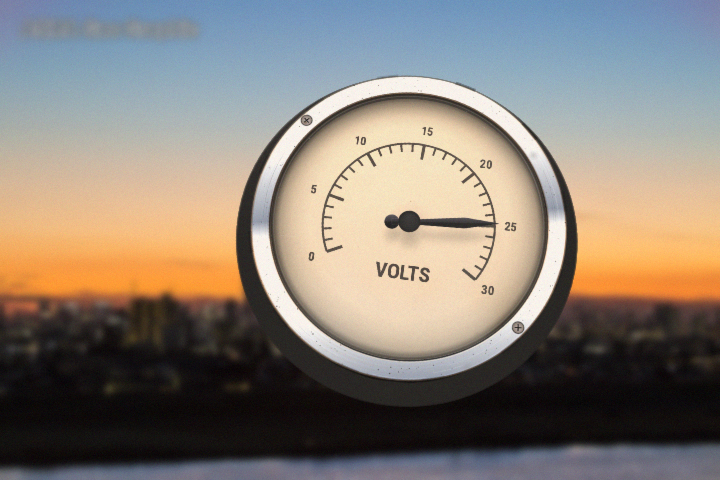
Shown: 25 (V)
